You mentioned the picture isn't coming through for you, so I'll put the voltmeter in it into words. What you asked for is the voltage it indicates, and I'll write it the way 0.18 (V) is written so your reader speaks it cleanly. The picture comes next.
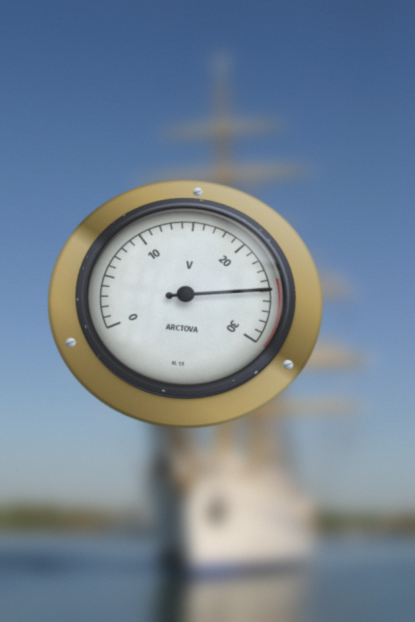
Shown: 25 (V)
